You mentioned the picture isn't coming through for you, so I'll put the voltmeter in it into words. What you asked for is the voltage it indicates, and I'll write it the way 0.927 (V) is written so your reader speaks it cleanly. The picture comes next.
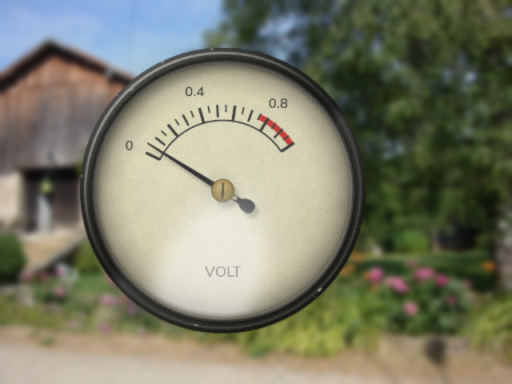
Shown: 0.05 (V)
